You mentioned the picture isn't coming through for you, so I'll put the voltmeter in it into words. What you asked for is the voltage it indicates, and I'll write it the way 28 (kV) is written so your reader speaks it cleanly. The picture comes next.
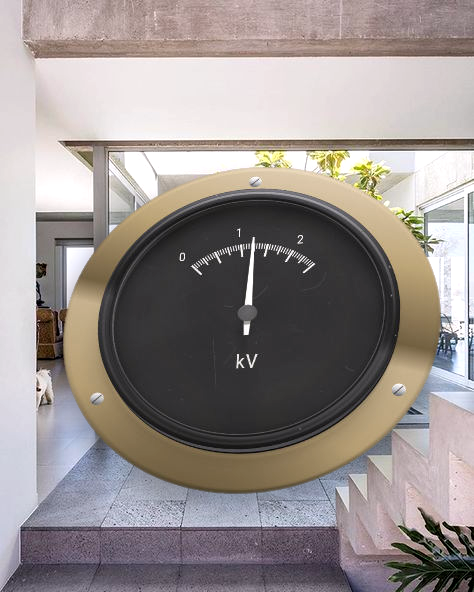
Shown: 1.25 (kV)
